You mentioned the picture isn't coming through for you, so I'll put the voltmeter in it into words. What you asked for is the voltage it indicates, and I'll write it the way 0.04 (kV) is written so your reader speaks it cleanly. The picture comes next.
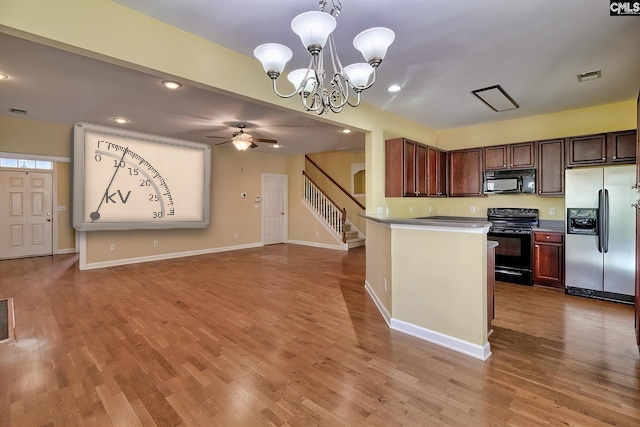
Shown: 10 (kV)
